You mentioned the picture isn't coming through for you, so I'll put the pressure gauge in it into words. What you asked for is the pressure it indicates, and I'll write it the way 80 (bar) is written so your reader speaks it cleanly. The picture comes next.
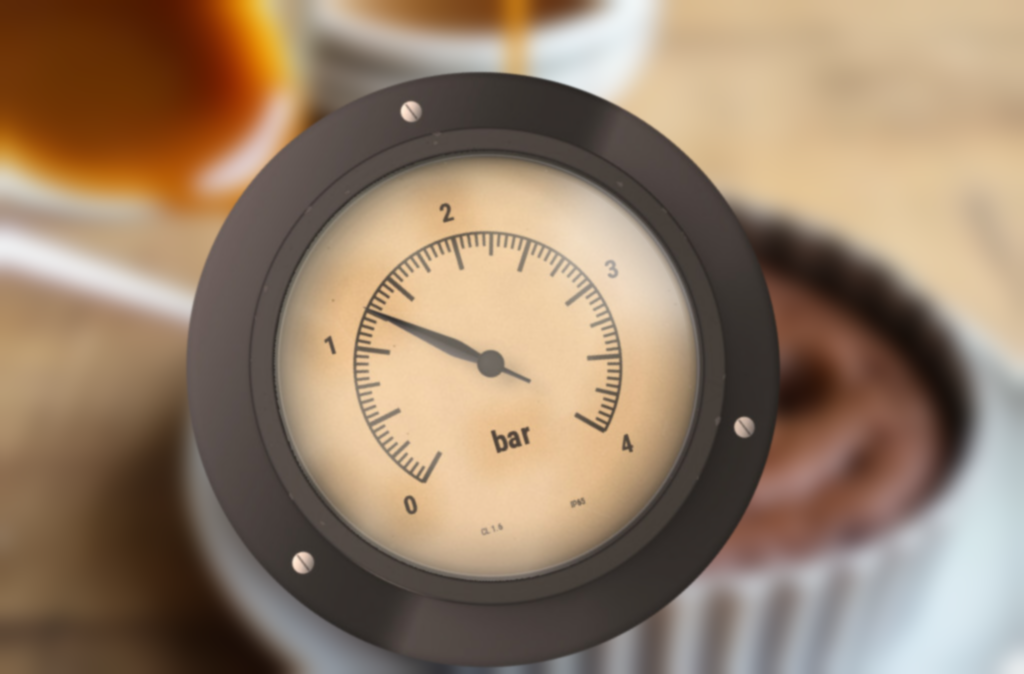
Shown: 1.25 (bar)
